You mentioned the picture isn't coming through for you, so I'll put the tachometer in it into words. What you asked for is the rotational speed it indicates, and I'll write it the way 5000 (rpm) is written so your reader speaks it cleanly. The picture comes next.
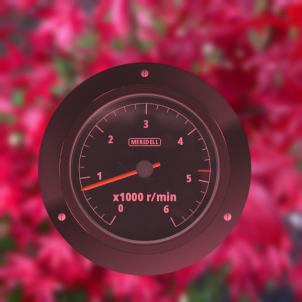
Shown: 800 (rpm)
